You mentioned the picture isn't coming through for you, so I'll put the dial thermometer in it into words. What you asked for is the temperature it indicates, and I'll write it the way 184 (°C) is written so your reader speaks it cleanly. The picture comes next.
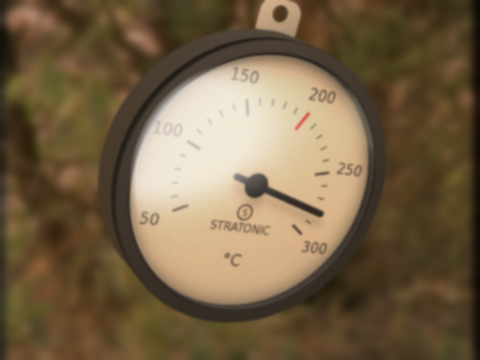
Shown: 280 (°C)
